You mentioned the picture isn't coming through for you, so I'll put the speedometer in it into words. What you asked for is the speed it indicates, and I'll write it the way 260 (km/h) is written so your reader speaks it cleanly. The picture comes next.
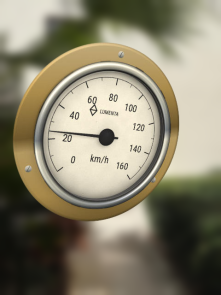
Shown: 25 (km/h)
